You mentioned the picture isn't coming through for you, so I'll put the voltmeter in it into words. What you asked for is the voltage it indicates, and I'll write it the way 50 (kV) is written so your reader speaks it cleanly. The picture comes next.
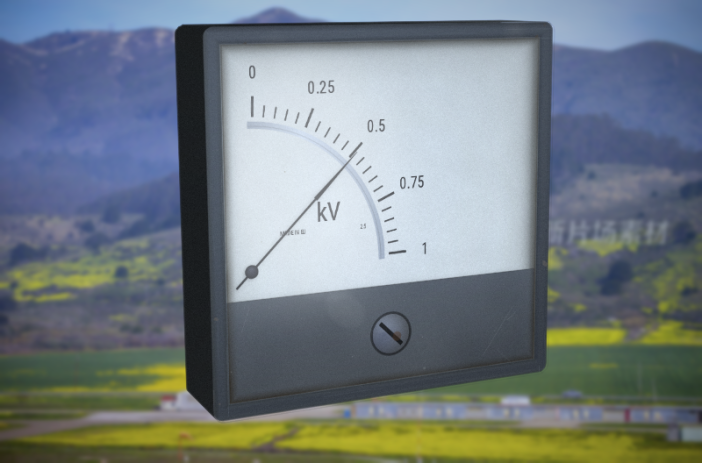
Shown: 0.5 (kV)
